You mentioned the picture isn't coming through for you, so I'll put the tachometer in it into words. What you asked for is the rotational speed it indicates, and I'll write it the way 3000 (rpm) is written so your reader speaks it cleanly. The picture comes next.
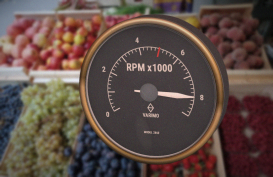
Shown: 8000 (rpm)
